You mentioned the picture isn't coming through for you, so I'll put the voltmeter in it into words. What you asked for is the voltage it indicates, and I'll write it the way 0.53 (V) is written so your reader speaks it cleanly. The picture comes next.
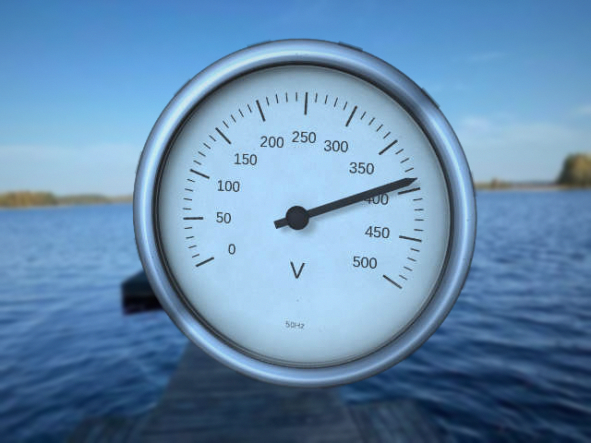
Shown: 390 (V)
